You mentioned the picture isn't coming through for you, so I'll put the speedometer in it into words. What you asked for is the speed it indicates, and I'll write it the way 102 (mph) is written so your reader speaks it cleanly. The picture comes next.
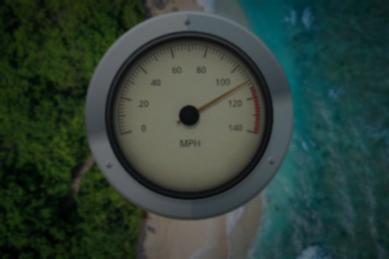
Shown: 110 (mph)
